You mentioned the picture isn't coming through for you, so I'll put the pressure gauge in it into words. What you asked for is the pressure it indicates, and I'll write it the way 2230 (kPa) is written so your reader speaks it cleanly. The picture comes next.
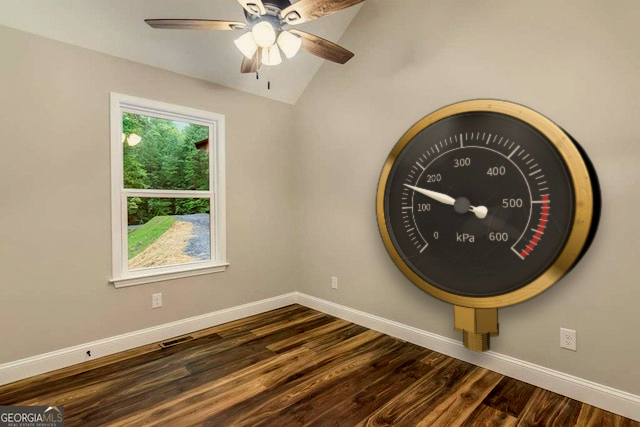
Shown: 150 (kPa)
